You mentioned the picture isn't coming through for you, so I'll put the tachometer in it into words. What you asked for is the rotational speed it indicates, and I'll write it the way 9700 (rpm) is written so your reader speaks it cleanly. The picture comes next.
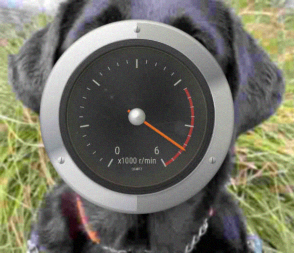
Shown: 5500 (rpm)
